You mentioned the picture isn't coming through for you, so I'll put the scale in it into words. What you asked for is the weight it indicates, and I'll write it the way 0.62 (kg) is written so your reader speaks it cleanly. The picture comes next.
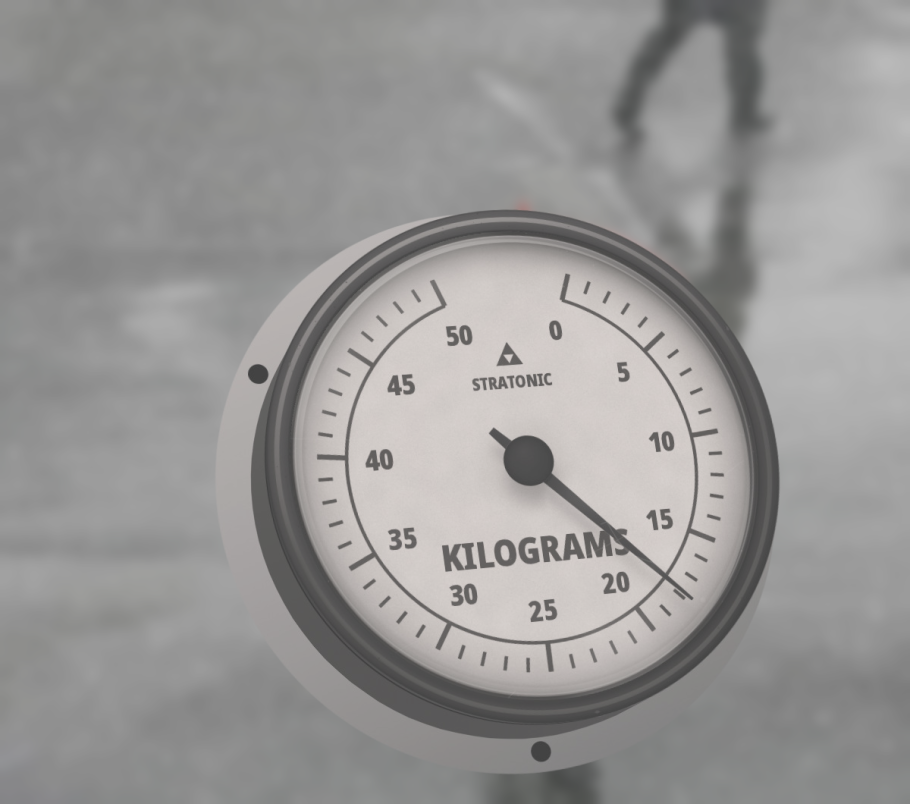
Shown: 18 (kg)
